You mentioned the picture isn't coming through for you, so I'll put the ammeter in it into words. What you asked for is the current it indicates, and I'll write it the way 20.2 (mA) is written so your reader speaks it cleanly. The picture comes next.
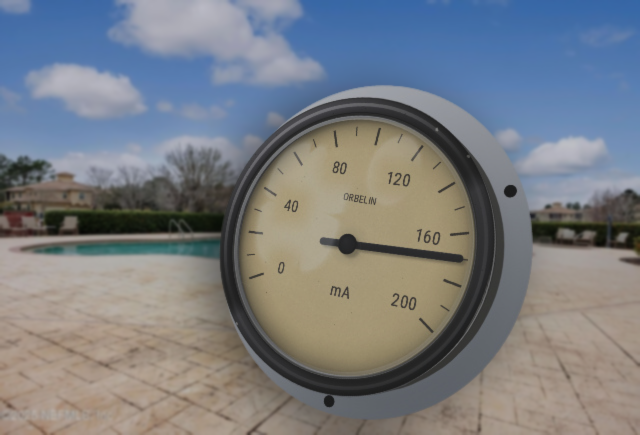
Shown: 170 (mA)
